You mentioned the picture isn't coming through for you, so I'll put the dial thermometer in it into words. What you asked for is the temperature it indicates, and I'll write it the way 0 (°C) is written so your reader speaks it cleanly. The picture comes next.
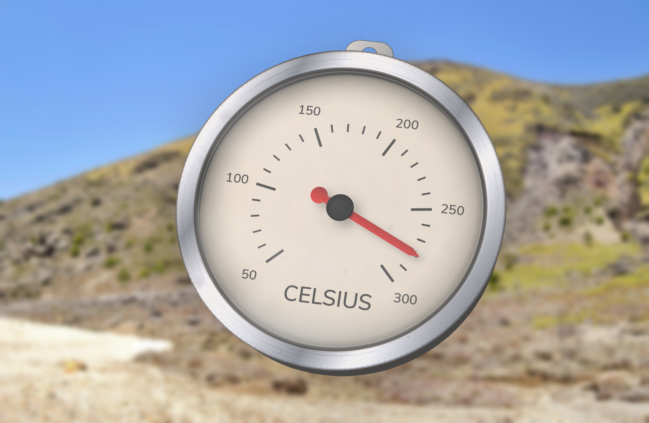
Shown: 280 (°C)
